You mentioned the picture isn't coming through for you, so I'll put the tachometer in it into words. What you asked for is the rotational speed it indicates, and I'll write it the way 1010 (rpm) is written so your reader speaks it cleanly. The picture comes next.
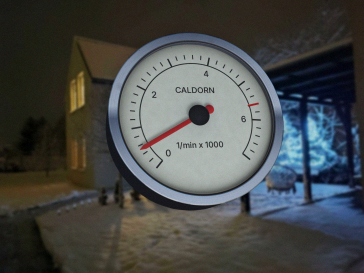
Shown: 500 (rpm)
